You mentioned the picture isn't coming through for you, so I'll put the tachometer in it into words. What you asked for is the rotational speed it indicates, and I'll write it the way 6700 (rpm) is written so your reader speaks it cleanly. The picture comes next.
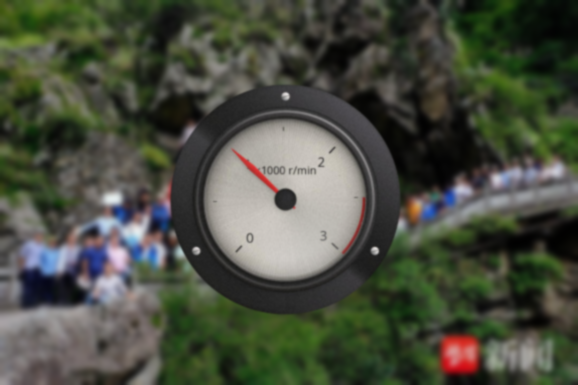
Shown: 1000 (rpm)
